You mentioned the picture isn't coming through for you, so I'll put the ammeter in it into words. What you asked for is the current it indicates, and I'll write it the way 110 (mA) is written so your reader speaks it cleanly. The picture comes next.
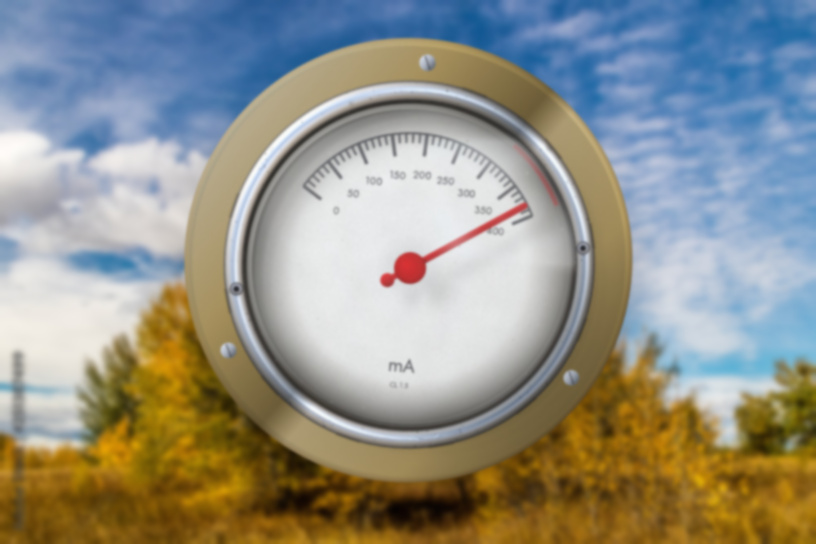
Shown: 380 (mA)
